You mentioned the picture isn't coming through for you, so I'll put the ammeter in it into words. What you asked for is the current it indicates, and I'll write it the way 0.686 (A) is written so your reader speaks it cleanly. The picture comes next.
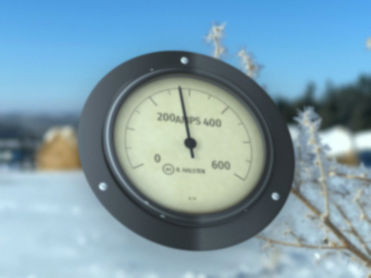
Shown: 275 (A)
